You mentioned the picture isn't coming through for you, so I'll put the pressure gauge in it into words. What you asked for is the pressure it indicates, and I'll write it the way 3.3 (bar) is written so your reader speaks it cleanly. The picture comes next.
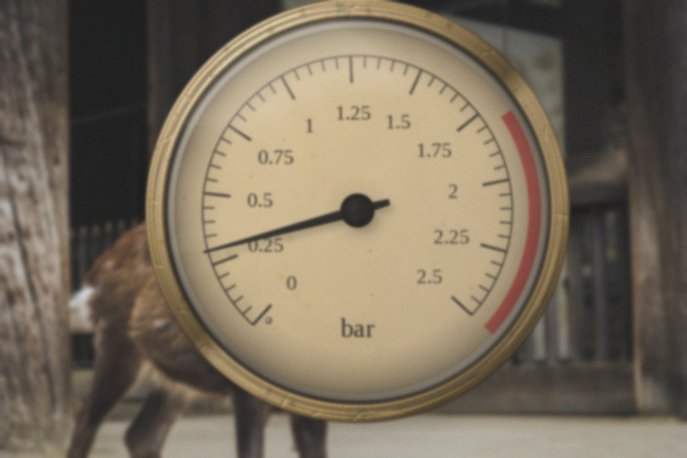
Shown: 0.3 (bar)
